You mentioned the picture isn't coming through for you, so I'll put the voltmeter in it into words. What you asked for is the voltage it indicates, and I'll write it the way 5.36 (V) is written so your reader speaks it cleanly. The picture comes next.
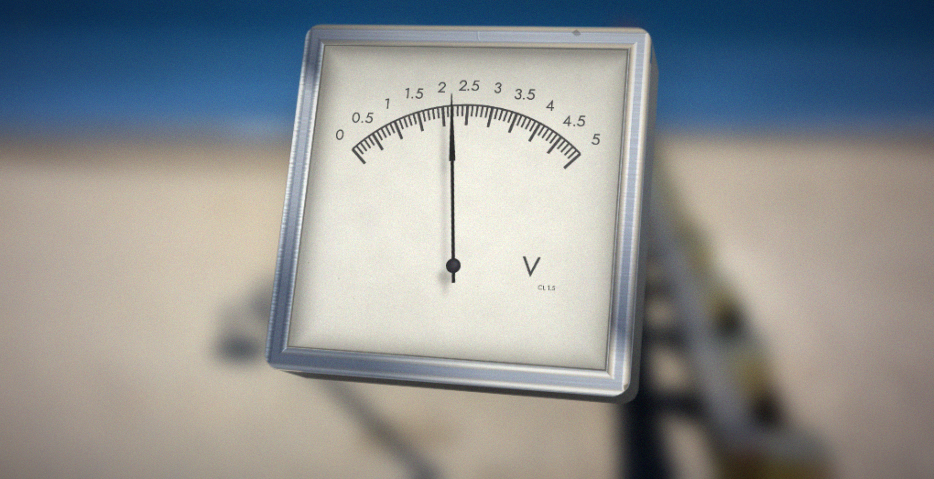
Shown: 2.2 (V)
